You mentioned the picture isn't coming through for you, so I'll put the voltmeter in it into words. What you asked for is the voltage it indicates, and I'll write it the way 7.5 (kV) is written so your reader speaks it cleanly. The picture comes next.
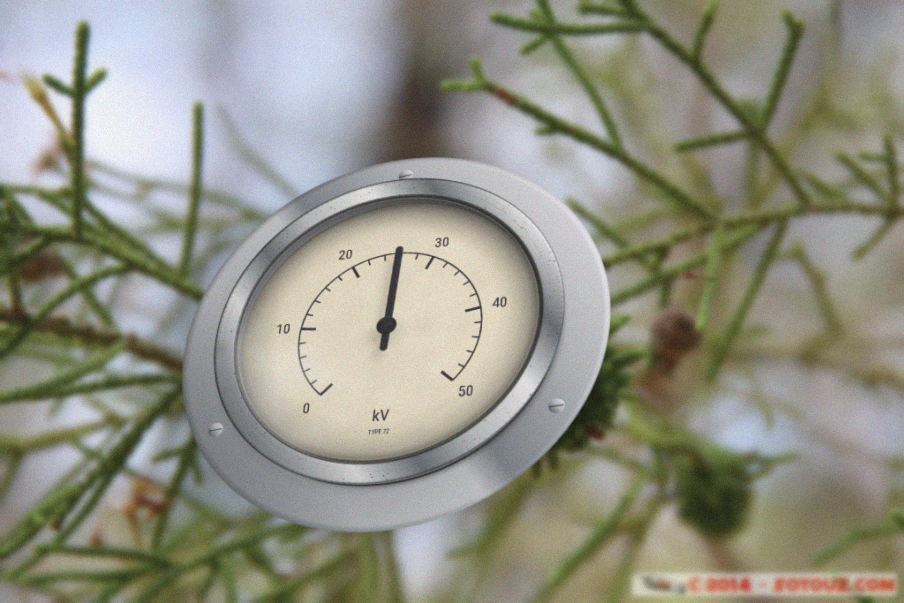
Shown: 26 (kV)
